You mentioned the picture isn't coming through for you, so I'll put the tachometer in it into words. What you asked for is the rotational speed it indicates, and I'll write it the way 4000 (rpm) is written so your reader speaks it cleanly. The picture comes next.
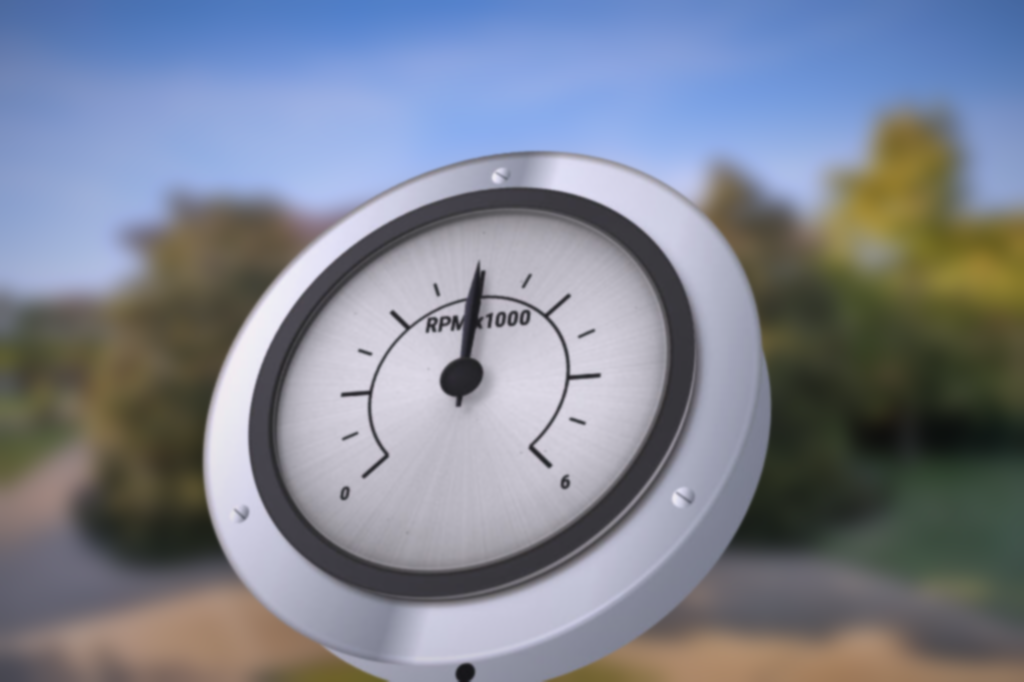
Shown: 3000 (rpm)
